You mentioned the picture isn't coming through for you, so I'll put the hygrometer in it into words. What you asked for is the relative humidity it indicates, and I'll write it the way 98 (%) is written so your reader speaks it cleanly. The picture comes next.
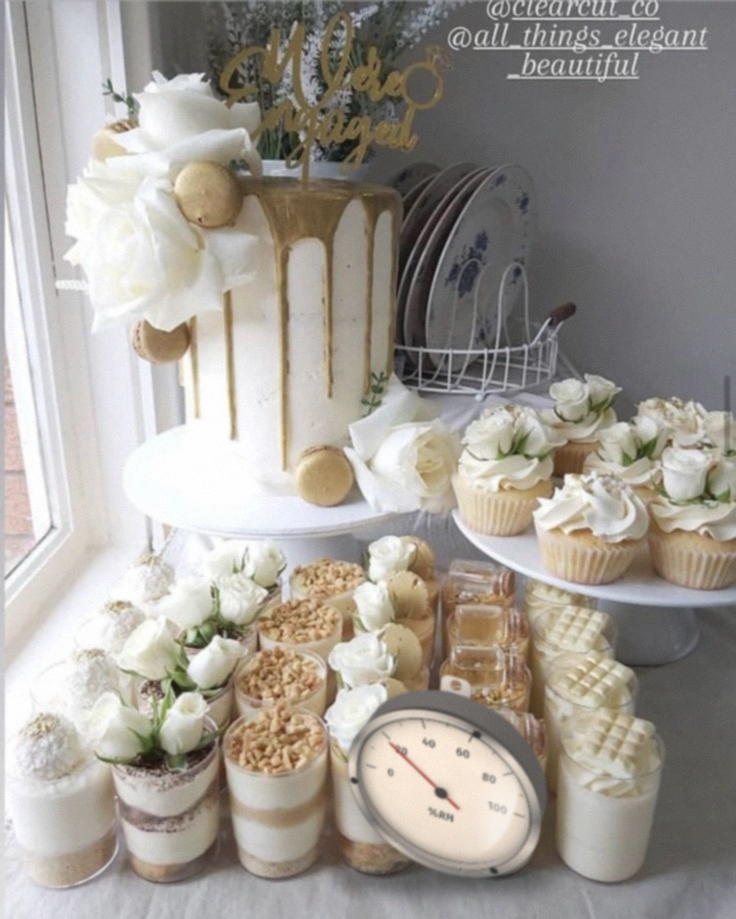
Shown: 20 (%)
